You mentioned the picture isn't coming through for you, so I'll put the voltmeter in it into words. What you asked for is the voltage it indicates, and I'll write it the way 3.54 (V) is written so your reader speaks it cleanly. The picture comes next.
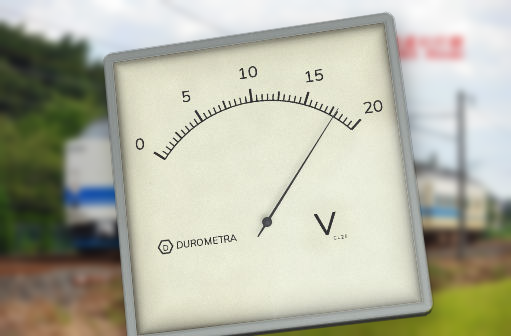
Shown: 18 (V)
